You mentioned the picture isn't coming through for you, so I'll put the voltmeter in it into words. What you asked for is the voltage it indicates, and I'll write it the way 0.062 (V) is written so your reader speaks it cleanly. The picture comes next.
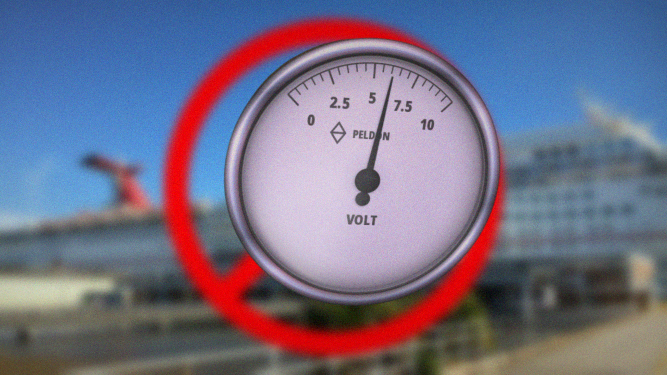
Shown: 6 (V)
